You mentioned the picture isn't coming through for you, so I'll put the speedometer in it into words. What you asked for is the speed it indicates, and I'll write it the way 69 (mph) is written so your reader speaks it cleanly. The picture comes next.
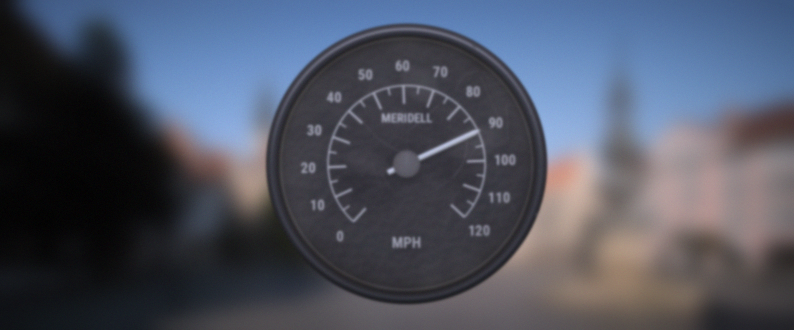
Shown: 90 (mph)
